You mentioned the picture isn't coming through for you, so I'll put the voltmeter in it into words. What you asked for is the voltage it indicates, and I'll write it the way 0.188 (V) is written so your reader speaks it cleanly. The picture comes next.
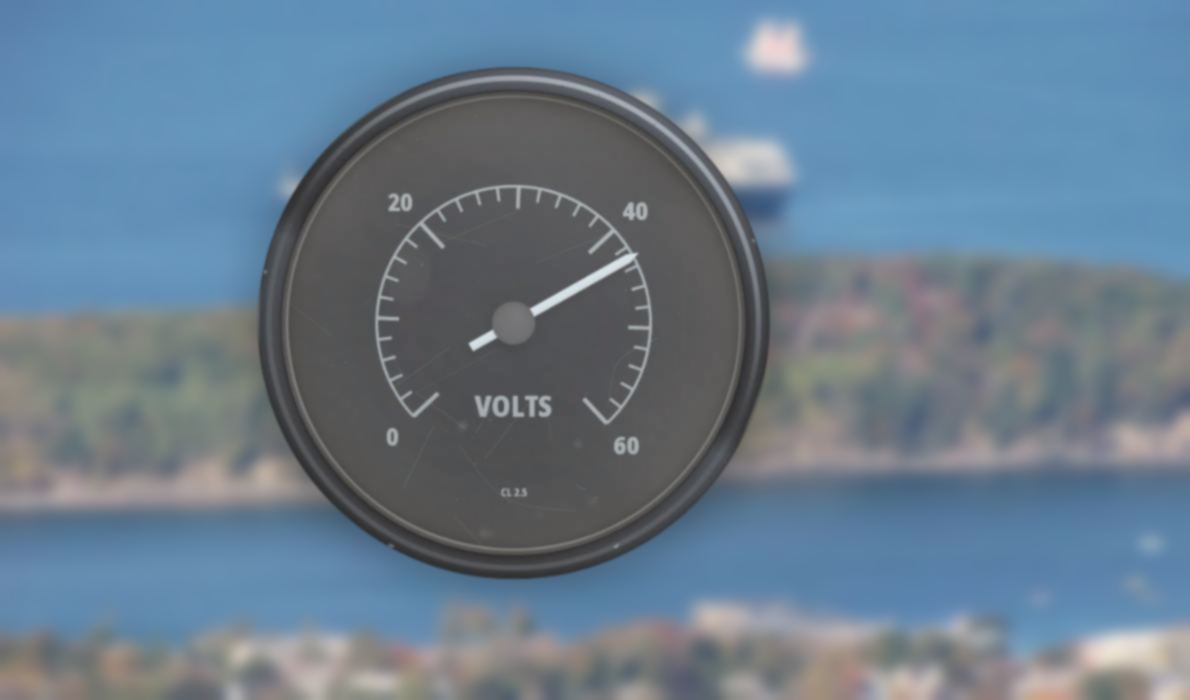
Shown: 43 (V)
